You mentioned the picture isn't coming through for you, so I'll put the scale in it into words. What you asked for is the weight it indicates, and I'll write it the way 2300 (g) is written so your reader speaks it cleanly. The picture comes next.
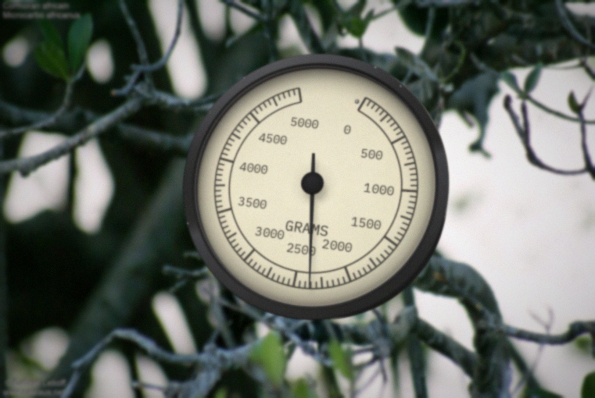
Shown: 2350 (g)
